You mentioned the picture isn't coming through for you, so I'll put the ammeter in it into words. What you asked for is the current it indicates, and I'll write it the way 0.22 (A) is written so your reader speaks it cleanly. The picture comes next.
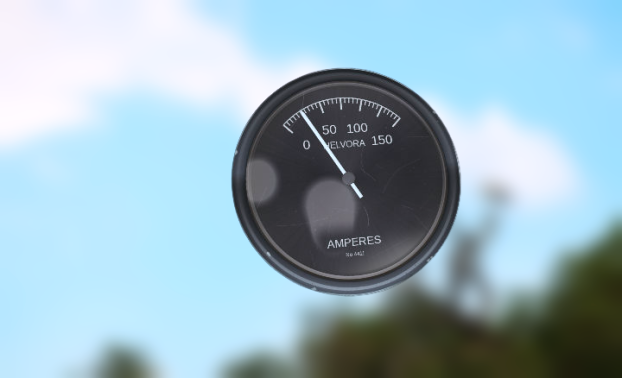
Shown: 25 (A)
